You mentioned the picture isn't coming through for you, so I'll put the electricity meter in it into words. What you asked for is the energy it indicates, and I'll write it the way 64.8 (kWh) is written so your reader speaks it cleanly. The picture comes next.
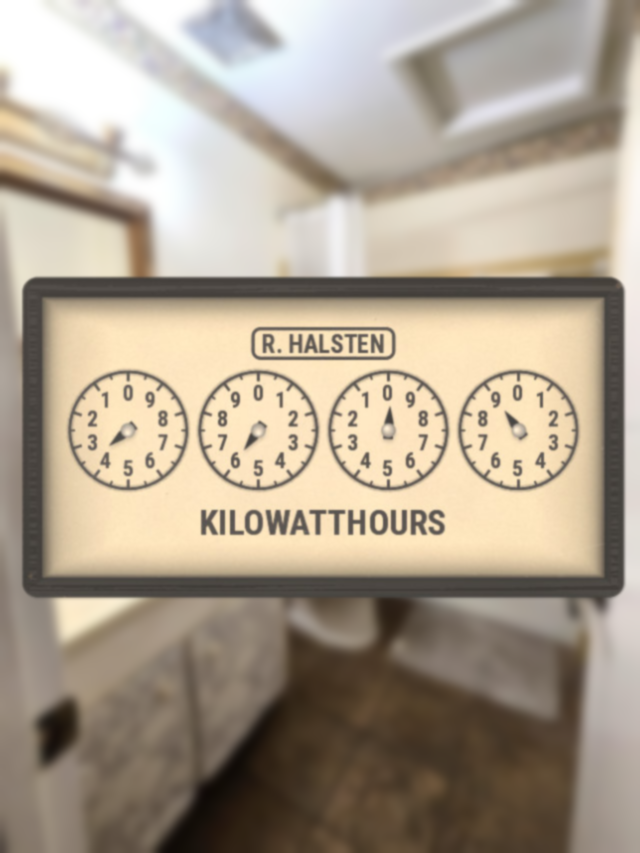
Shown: 3599 (kWh)
